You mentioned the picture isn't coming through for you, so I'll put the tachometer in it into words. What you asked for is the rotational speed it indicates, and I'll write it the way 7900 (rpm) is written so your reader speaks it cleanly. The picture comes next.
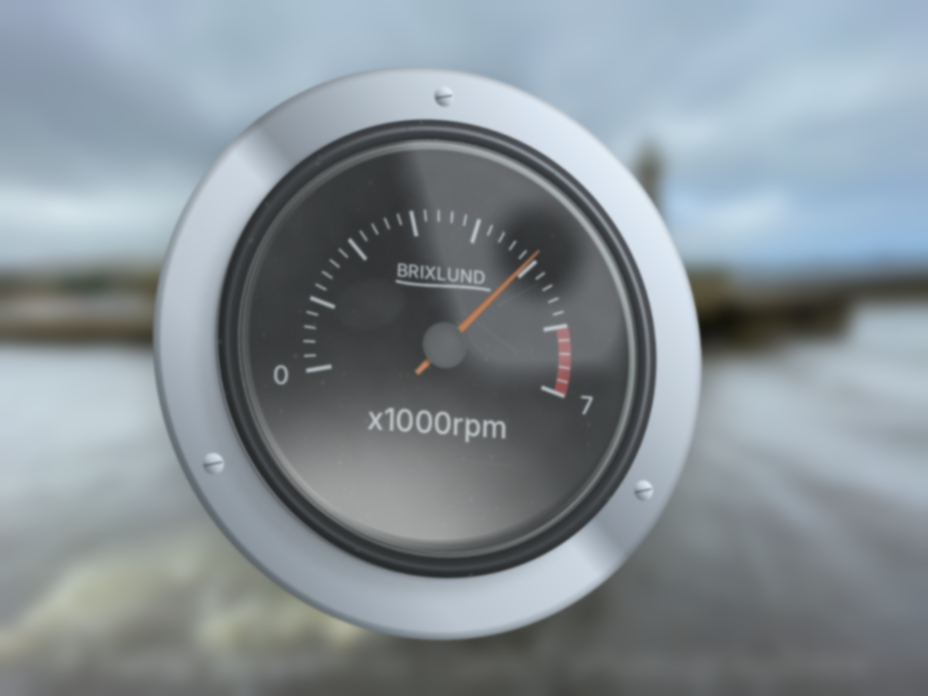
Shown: 4900 (rpm)
